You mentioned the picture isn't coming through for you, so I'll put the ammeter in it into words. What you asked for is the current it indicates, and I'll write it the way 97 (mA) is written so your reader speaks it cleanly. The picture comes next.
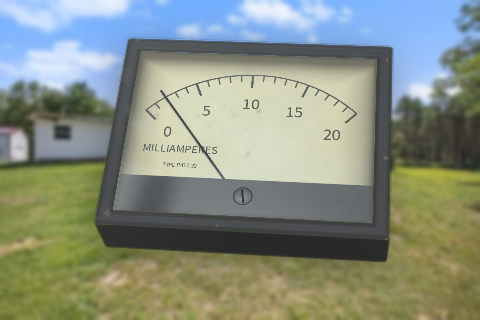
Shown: 2 (mA)
